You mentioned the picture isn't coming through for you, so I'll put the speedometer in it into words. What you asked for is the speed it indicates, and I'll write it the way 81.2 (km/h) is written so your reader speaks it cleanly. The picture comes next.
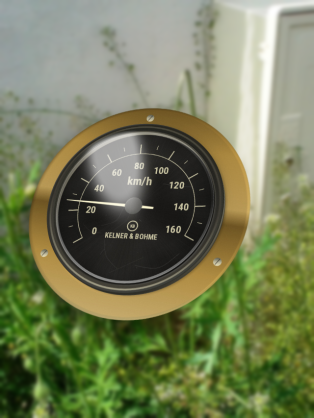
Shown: 25 (km/h)
